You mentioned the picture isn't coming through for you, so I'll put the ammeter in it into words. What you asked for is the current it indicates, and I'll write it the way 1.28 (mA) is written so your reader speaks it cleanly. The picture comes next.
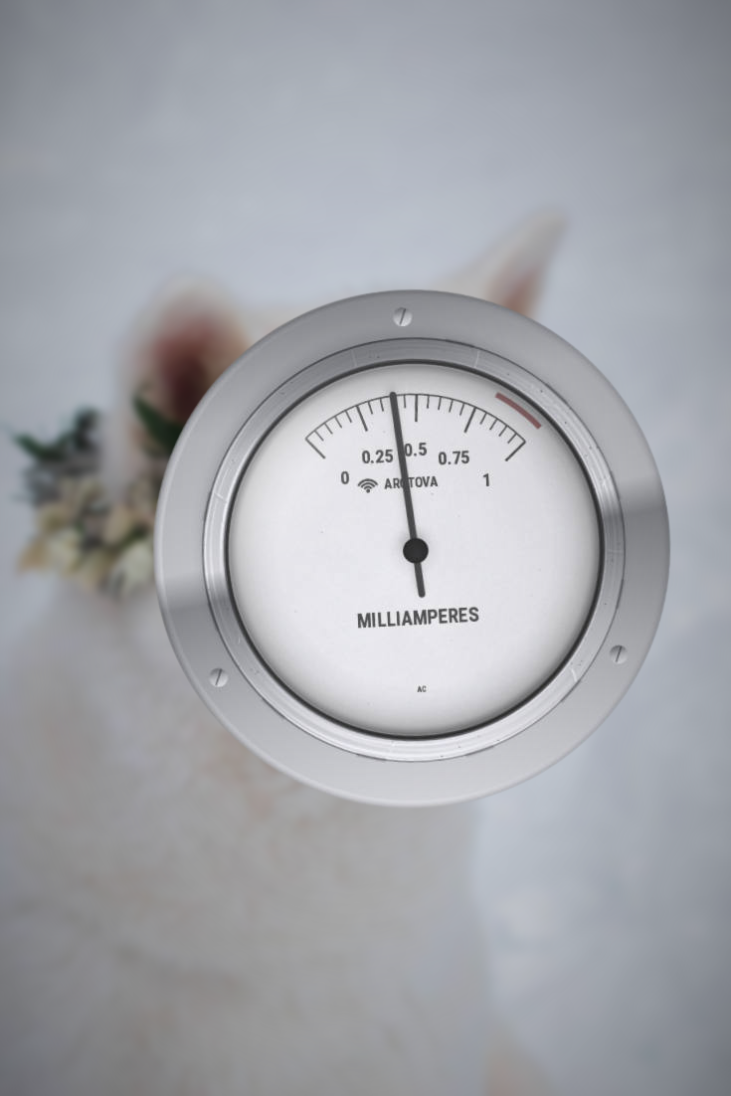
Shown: 0.4 (mA)
